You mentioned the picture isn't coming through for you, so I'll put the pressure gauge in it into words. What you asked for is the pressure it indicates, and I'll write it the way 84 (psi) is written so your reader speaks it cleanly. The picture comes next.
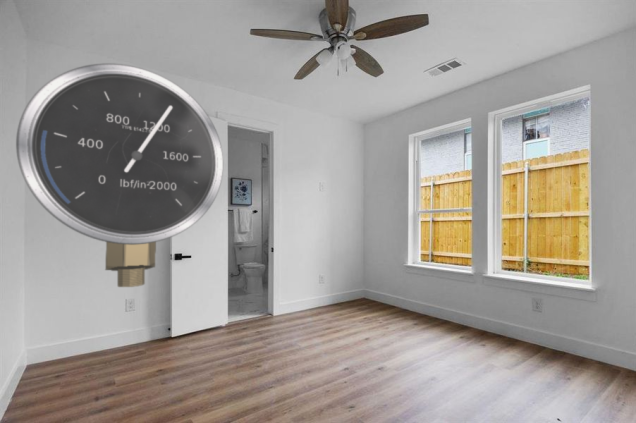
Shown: 1200 (psi)
